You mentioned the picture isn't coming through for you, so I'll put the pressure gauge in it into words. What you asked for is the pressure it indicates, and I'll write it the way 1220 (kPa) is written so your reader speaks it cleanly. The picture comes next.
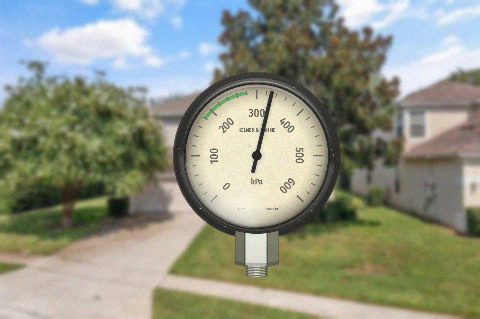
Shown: 330 (kPa)
